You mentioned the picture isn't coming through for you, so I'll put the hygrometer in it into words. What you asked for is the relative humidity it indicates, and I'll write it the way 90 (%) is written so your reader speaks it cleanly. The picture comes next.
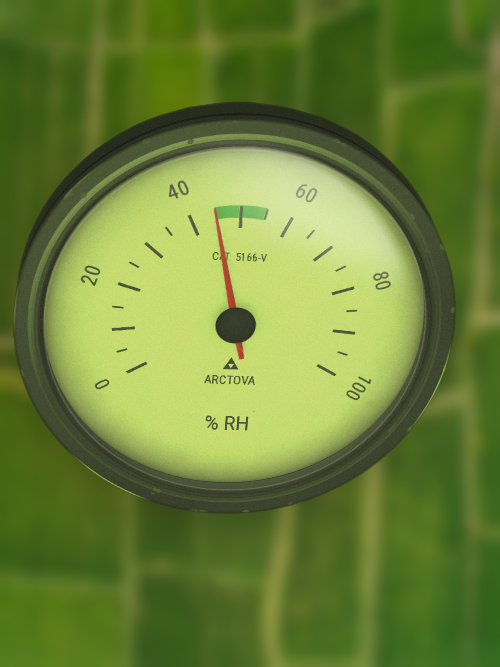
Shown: 45 (%)
